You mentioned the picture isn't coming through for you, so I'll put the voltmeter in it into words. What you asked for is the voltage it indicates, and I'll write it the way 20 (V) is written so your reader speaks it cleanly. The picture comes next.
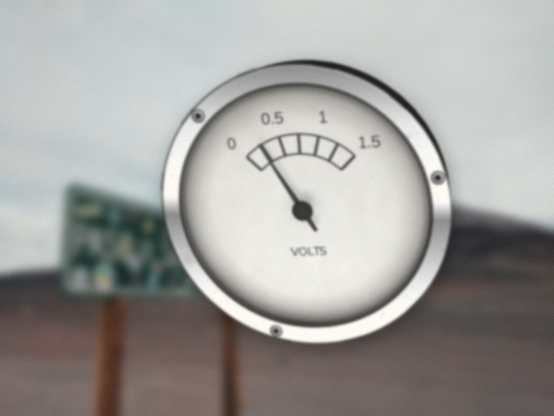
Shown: 0.25 (V)
